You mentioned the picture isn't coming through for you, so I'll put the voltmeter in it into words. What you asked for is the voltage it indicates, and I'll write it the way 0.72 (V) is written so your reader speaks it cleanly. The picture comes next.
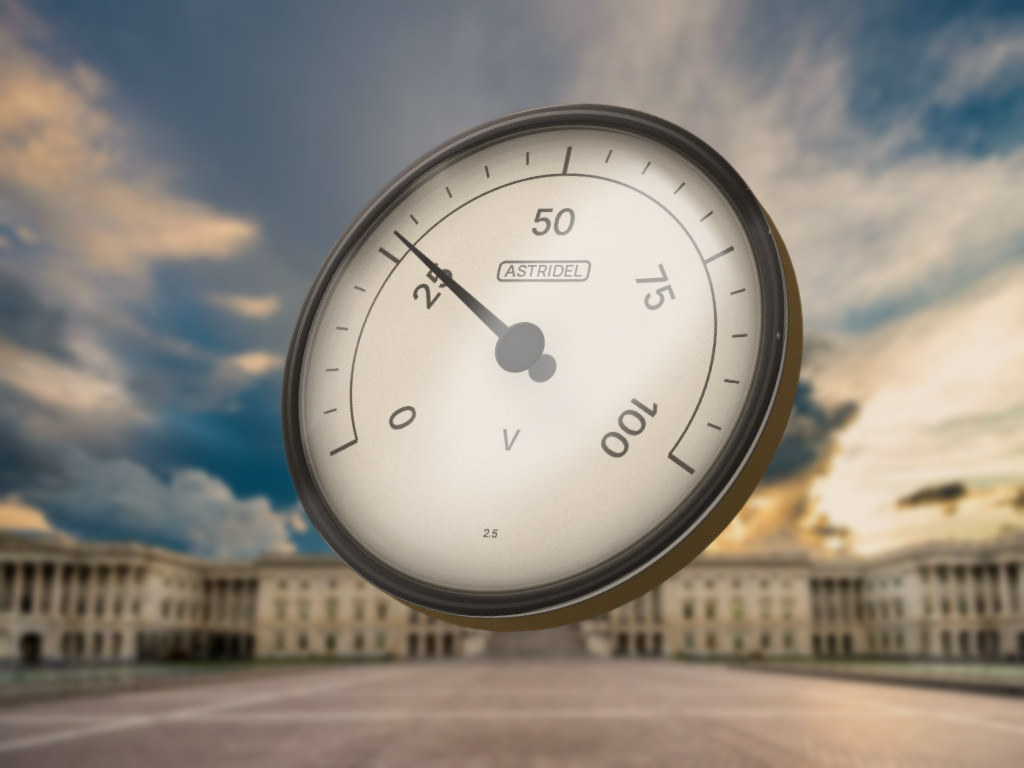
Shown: 27.5 (V)
